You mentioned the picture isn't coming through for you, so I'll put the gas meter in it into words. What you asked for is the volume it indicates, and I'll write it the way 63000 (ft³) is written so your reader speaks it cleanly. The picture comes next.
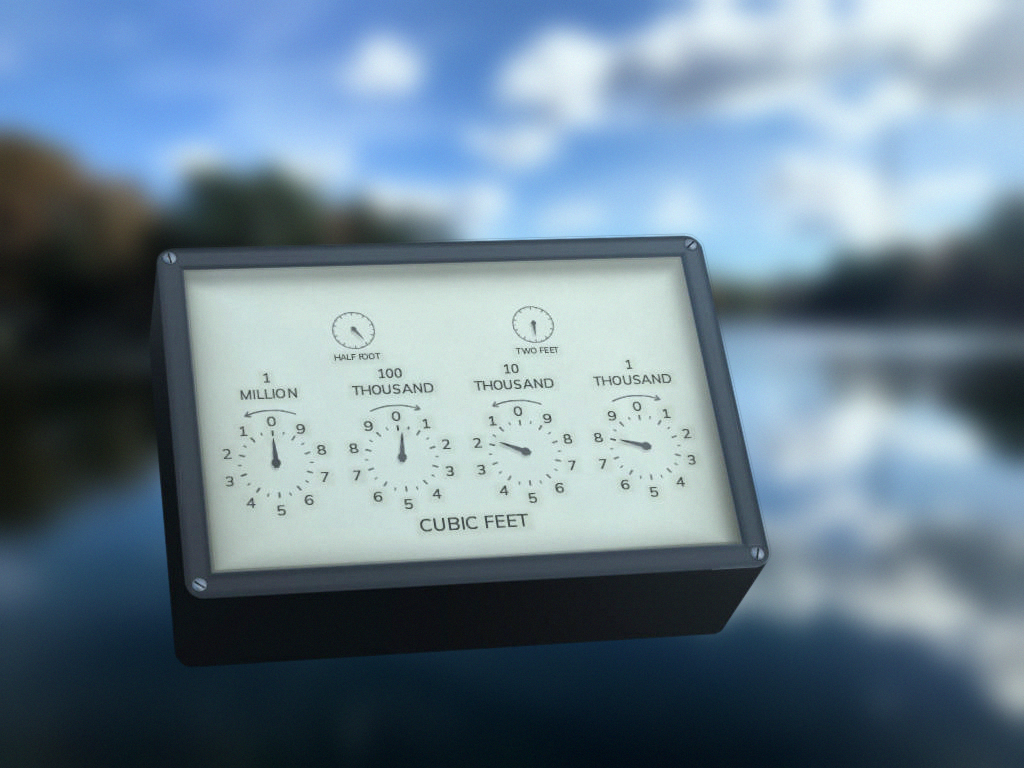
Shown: 1800 (ft³)
